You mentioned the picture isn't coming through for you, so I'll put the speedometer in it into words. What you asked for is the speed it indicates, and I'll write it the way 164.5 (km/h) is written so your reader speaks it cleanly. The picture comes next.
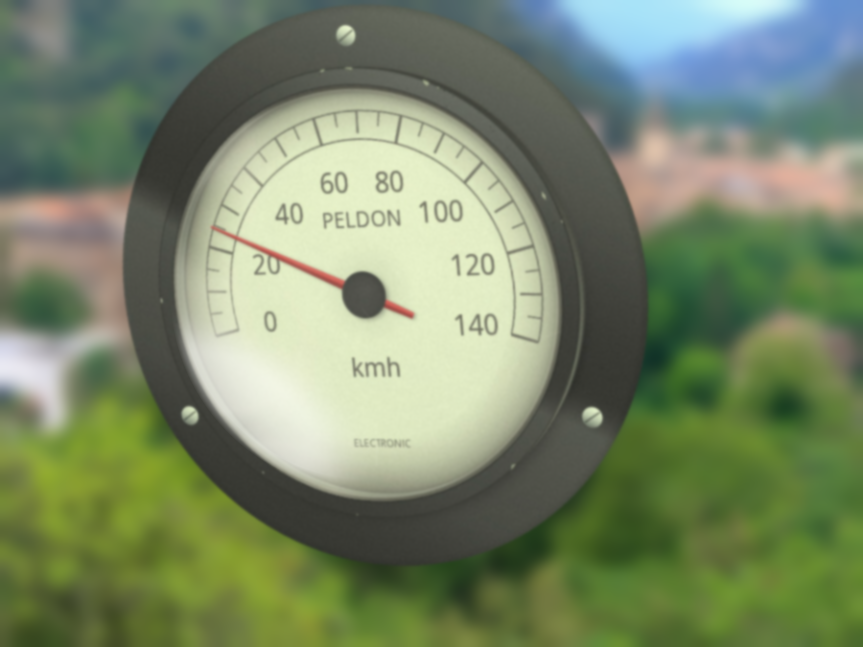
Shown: 25 (km/h)
